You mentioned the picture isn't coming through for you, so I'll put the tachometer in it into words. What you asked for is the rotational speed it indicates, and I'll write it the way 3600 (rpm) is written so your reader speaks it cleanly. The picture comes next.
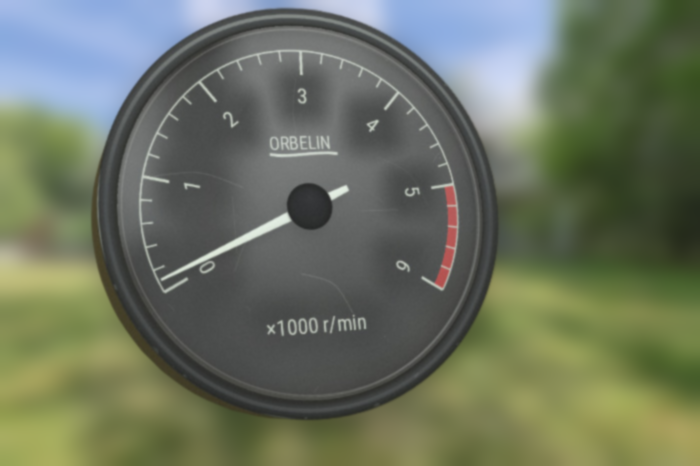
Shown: 100 (rpm)
